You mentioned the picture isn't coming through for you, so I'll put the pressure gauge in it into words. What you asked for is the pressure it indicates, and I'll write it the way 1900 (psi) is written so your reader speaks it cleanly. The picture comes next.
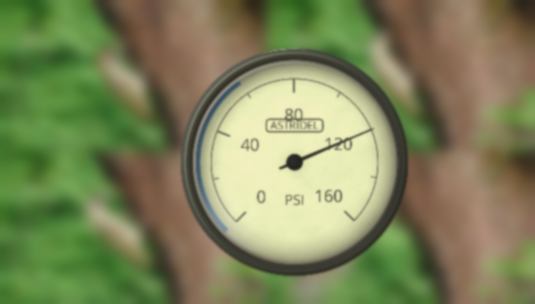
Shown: 120 (psi)
